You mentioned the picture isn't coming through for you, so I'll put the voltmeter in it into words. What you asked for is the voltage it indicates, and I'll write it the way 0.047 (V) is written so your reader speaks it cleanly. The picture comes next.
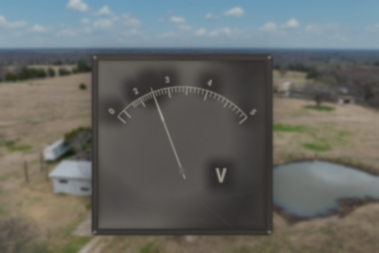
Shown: 2.5 (V)
